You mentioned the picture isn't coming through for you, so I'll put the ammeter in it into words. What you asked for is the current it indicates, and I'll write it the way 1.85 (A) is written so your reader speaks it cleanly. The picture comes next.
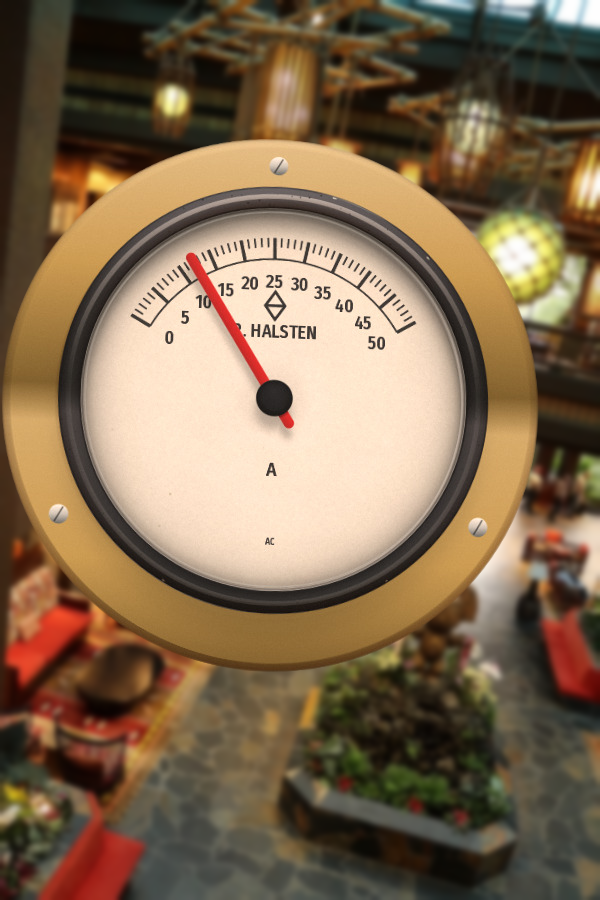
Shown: 12 (A)
